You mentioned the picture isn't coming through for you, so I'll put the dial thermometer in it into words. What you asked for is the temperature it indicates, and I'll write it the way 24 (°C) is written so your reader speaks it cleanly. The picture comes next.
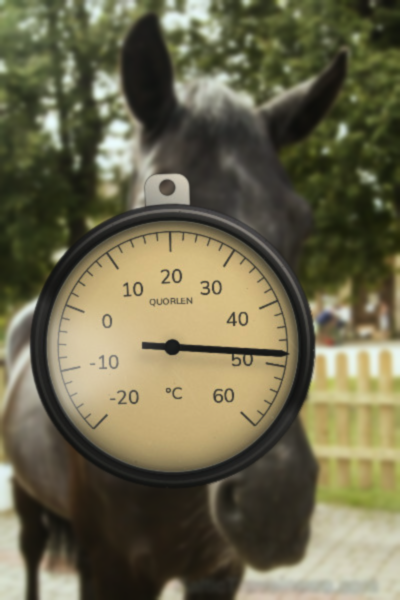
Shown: 48 (°C)
